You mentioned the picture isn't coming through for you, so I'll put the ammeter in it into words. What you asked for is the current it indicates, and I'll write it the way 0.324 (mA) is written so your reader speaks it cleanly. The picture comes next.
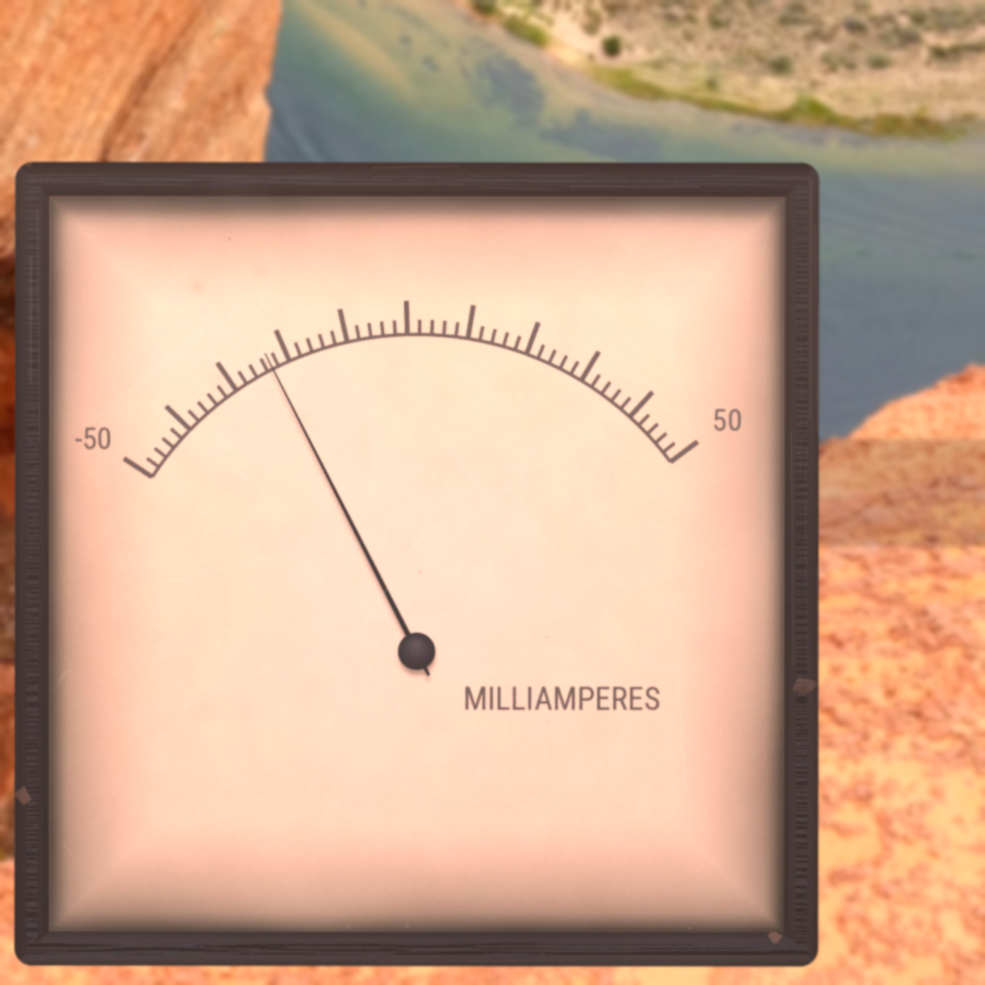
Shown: -23 (mA)
